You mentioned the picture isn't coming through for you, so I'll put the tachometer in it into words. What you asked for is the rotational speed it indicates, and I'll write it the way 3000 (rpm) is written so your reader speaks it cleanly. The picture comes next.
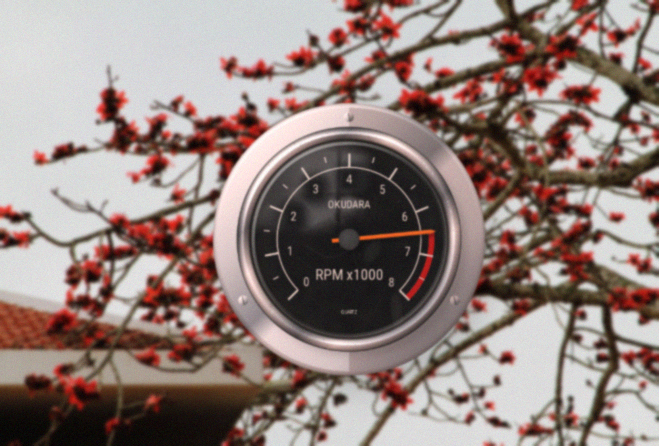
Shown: 6500 (rpm)
